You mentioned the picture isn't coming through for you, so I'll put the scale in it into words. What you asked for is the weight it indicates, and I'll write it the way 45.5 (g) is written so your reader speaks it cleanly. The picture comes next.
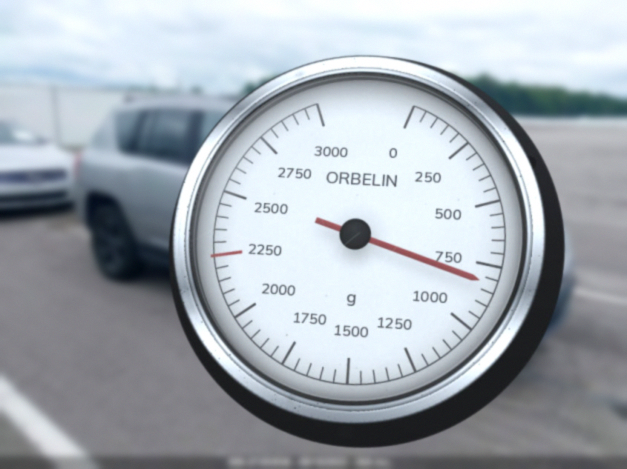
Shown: 825 (g)
